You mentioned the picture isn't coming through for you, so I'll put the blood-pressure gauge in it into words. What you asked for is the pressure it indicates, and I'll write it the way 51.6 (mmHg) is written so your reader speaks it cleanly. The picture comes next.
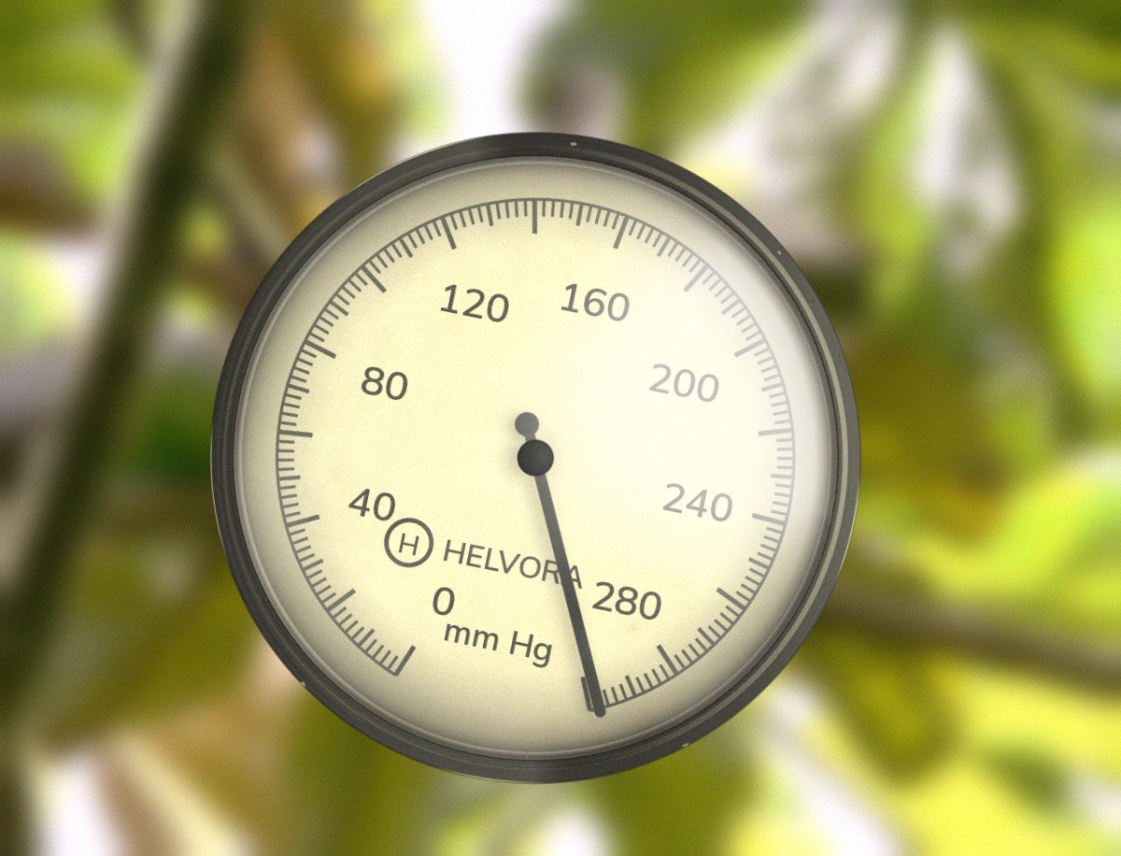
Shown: 298 (mmHg)
